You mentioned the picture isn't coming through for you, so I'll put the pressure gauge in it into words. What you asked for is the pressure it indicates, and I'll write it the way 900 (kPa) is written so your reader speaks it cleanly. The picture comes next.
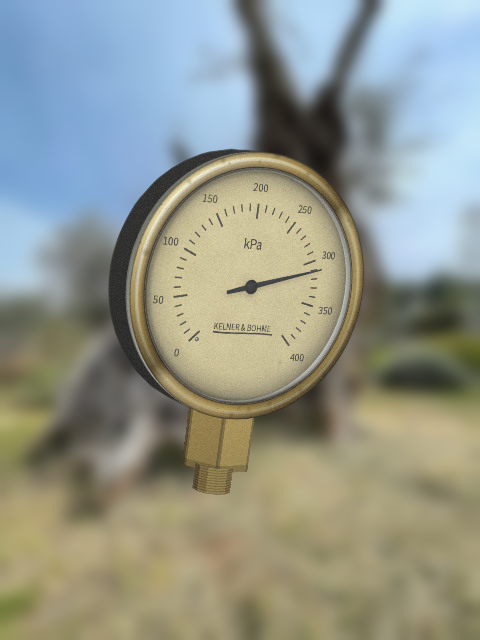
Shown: 310 (kPa)
